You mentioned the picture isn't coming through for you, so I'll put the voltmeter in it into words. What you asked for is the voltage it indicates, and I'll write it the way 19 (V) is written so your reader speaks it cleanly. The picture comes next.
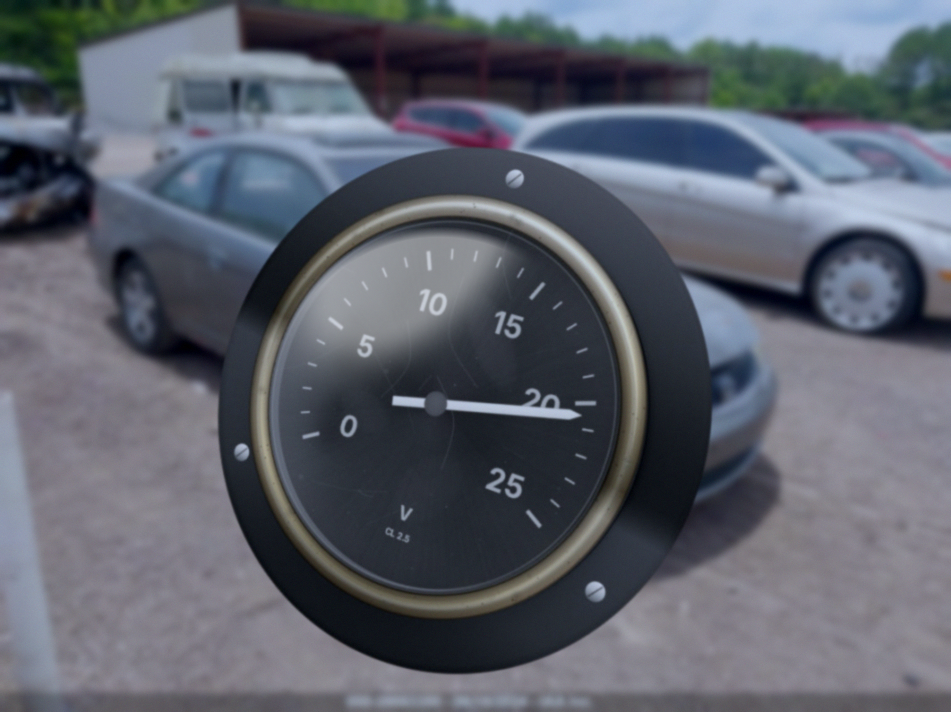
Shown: 20.5 (V)
